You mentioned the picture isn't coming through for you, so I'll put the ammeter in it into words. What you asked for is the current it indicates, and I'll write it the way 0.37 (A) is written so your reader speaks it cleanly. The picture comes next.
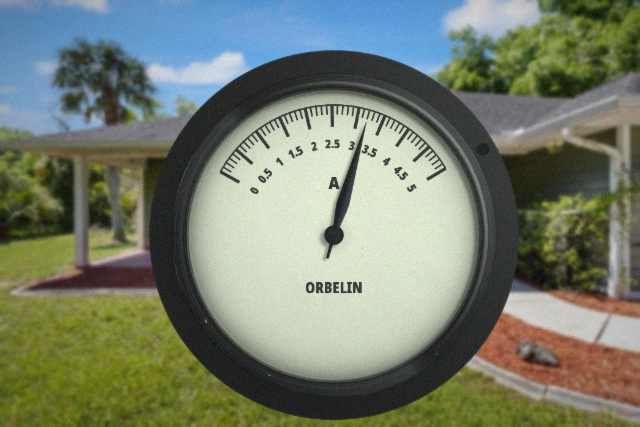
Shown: 3.2 (A)
